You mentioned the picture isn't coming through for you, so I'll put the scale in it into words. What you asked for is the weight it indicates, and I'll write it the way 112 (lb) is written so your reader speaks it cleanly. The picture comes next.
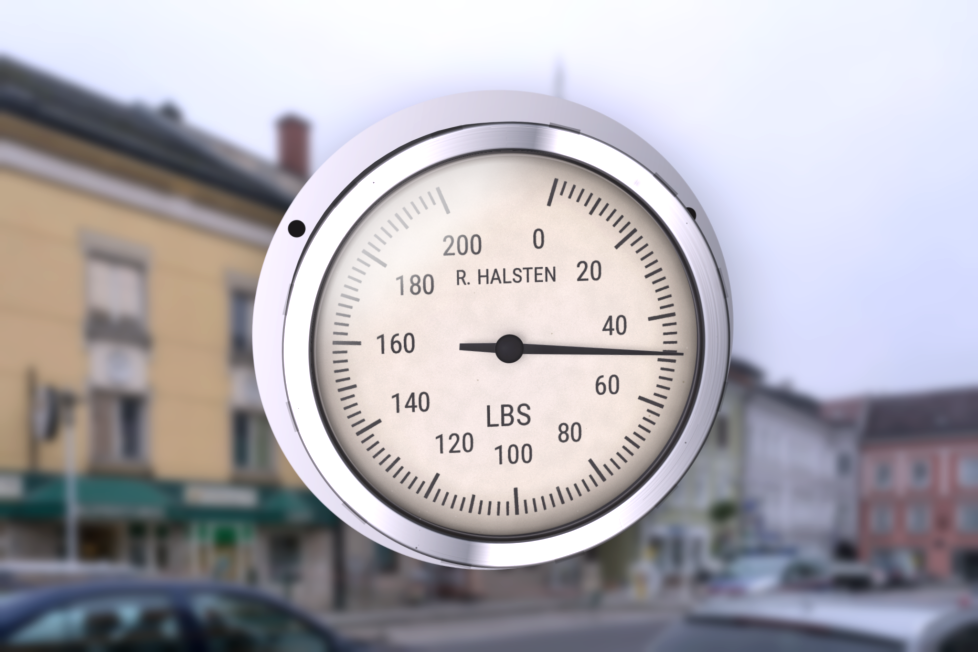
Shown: 48 (lb)
